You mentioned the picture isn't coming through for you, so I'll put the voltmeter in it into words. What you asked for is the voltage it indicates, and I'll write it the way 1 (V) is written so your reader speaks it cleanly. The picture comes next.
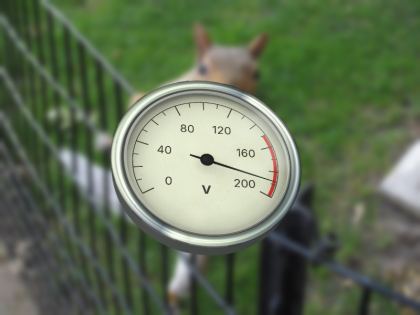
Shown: 190 (V)
